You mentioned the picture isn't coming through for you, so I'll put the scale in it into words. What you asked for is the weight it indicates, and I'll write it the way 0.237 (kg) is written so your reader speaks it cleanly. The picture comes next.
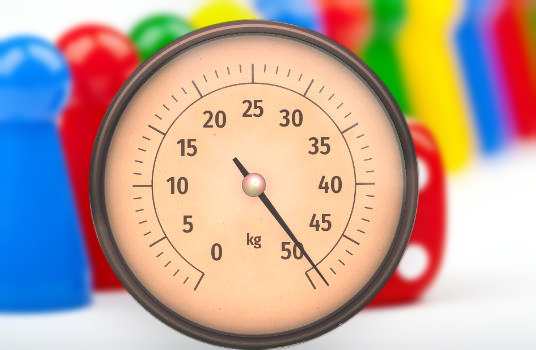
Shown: 49 (kg)
